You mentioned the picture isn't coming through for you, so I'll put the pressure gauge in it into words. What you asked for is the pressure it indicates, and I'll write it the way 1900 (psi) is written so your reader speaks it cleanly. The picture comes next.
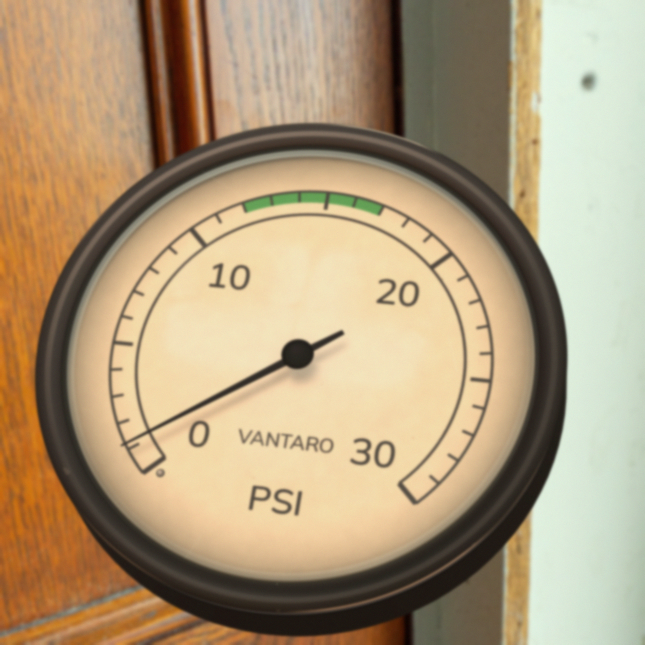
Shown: 1 (psi)
